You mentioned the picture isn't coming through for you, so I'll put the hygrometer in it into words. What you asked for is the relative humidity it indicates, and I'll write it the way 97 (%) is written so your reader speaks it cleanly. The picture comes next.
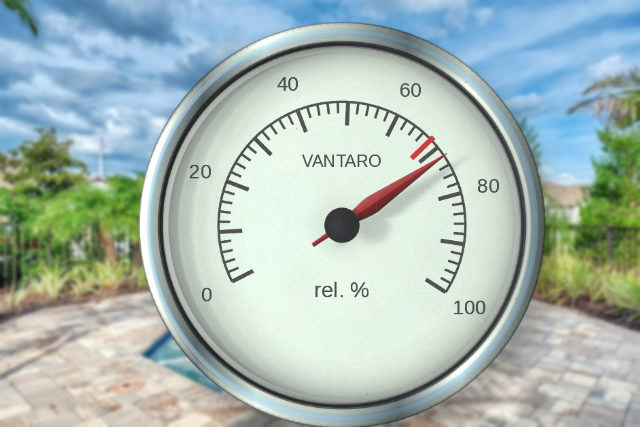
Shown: 72 (%)
